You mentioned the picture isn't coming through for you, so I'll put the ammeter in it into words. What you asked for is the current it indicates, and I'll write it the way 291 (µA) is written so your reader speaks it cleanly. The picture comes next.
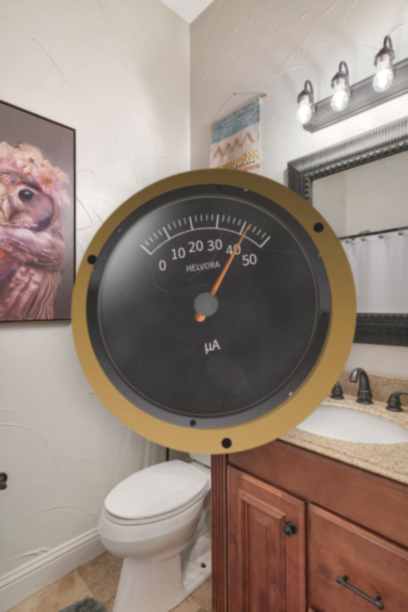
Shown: 42 (µA)
